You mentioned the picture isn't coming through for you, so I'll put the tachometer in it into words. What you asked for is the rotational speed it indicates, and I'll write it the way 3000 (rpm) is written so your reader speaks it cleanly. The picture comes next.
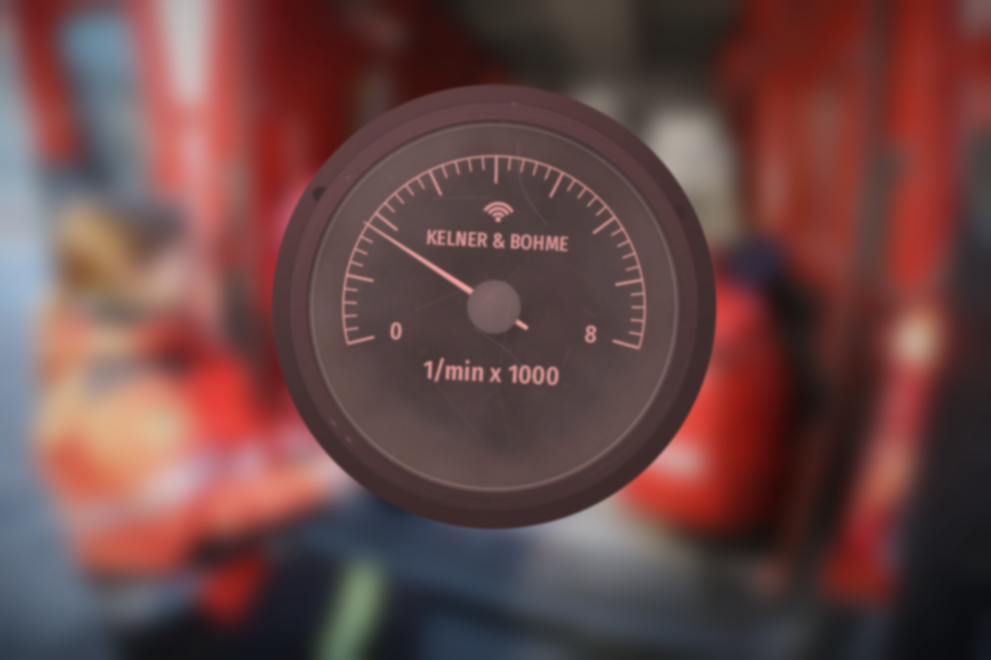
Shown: 1800 (rpm)
